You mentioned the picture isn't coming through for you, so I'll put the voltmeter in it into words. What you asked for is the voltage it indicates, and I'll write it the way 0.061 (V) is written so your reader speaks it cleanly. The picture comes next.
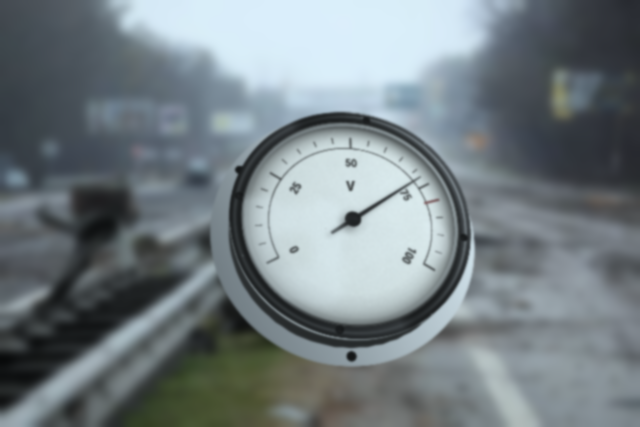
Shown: 72.5 (V)
